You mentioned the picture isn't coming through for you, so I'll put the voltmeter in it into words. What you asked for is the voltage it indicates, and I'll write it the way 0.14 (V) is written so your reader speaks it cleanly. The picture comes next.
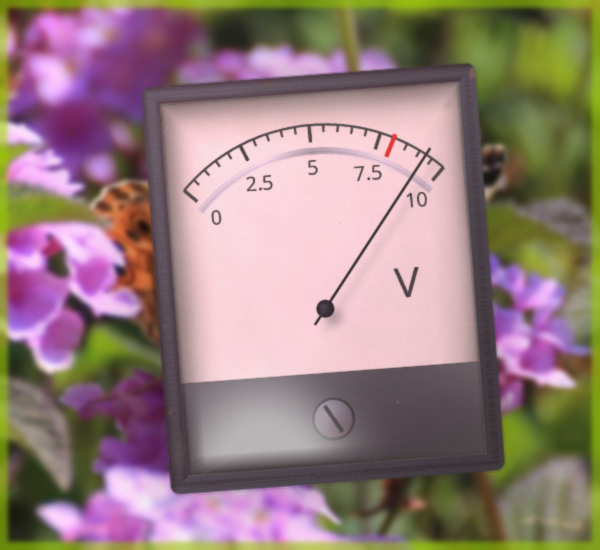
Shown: 9.25 (V)
